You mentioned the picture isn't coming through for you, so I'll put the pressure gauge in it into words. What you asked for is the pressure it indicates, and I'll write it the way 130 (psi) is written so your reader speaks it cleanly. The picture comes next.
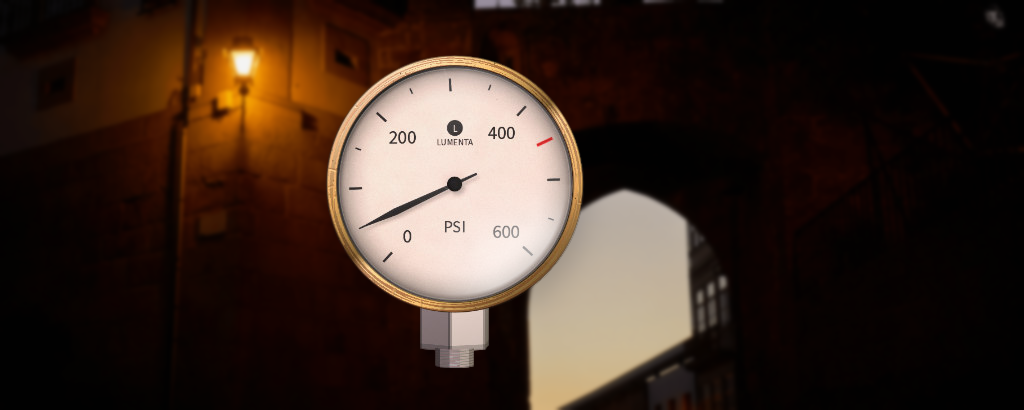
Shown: 50 (psi)
